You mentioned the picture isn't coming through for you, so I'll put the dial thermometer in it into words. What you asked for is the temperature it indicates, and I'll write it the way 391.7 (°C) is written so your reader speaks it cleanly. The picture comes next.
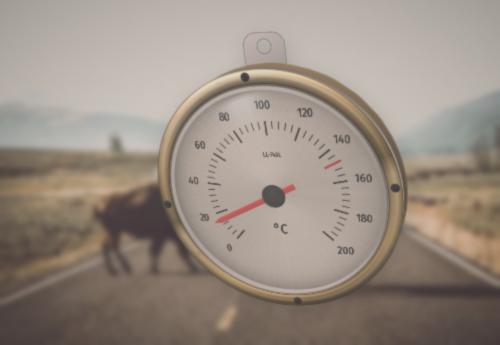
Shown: 16 (°C)
